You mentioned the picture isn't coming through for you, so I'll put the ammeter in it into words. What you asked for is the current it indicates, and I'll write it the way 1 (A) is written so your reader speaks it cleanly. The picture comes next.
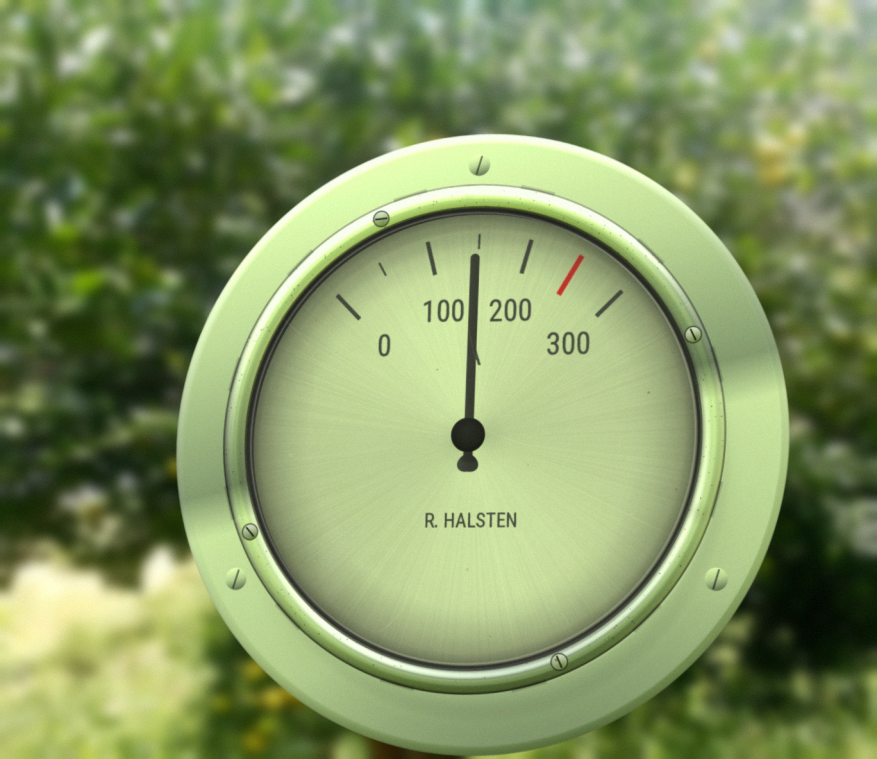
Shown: 150 (A)
